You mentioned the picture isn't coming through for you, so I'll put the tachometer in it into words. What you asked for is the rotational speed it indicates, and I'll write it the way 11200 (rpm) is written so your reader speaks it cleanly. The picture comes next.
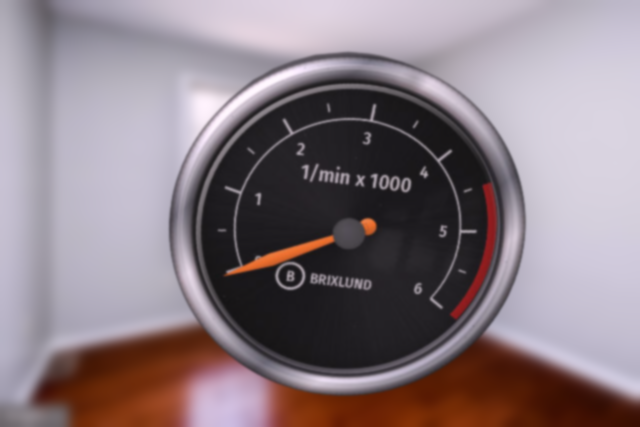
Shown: 0 (rpm)
